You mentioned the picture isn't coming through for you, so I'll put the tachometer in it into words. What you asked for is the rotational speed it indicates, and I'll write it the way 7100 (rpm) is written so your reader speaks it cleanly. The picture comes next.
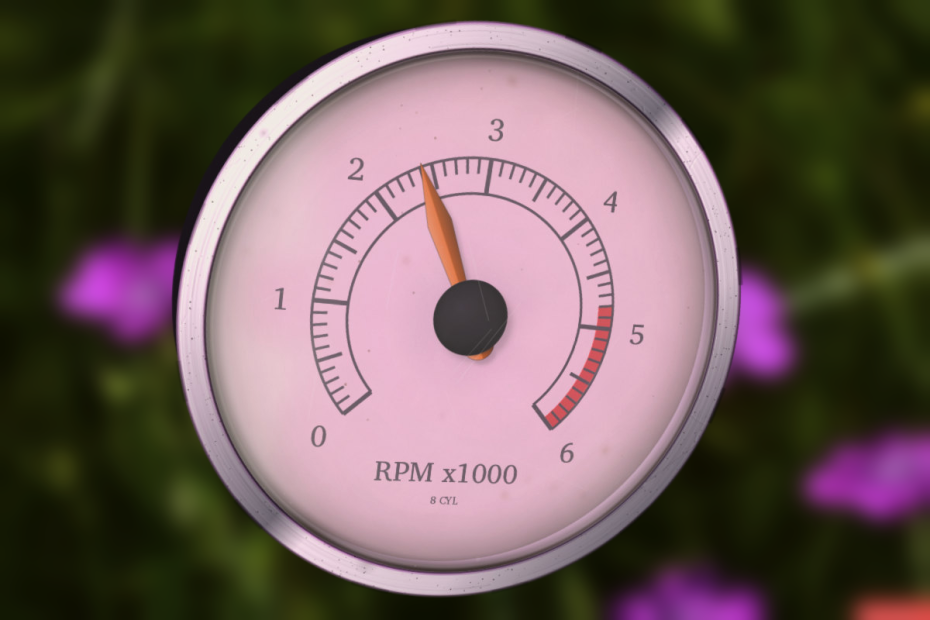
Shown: 2400 (rpm)
